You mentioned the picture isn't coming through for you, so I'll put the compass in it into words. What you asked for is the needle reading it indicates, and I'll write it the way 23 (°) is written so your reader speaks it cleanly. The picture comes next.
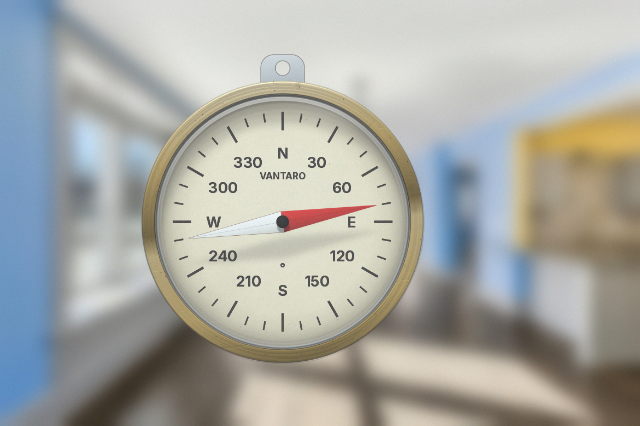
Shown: 80 (°)
